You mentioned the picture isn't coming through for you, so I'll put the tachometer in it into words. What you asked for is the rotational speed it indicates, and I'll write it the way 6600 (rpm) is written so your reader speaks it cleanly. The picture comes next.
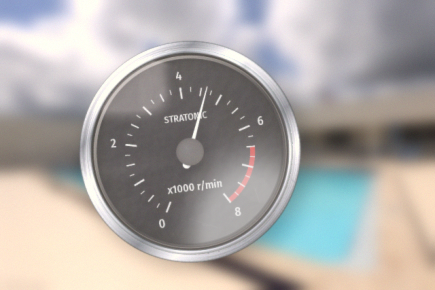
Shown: 4625 (rpm)
